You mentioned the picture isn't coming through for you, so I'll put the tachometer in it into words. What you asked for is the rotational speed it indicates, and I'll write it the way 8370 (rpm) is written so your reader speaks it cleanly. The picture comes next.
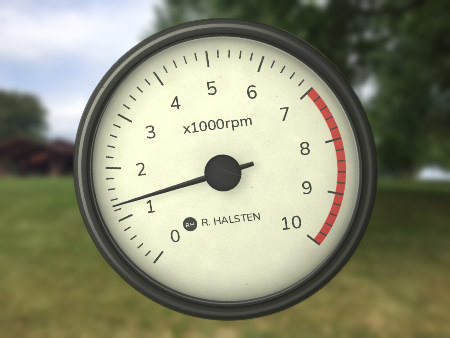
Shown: 1300 (rpm)
